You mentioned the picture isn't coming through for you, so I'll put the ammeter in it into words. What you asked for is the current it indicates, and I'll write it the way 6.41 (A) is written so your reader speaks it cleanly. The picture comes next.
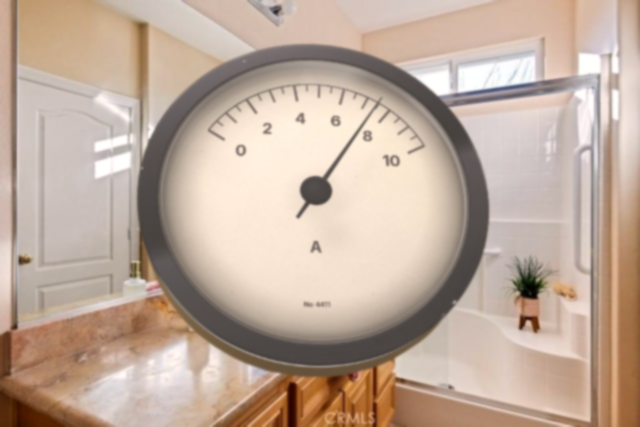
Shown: 7.5 (A)
